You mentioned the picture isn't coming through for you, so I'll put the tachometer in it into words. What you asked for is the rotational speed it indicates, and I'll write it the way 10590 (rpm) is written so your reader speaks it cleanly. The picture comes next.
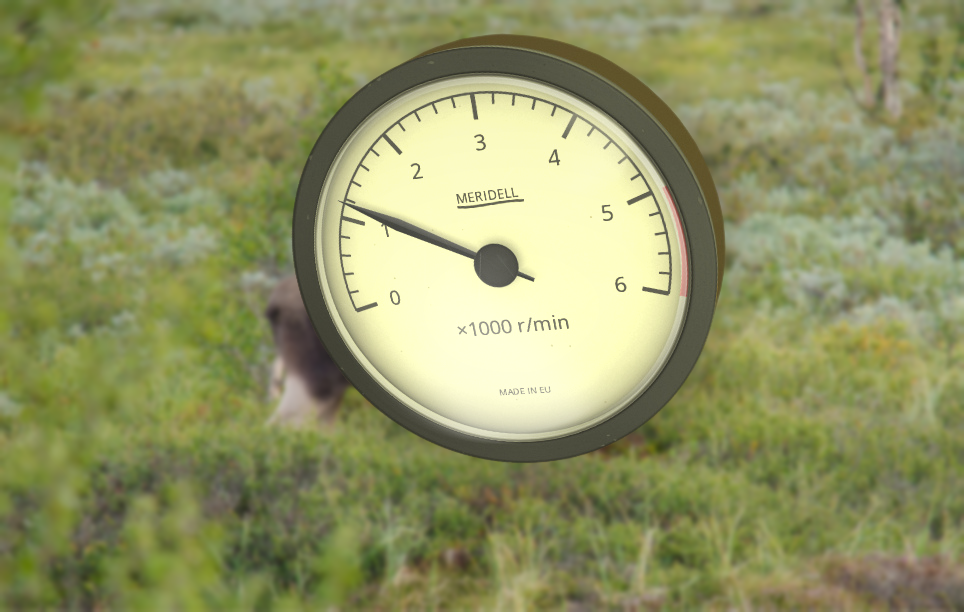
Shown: 1200 (rpm)
